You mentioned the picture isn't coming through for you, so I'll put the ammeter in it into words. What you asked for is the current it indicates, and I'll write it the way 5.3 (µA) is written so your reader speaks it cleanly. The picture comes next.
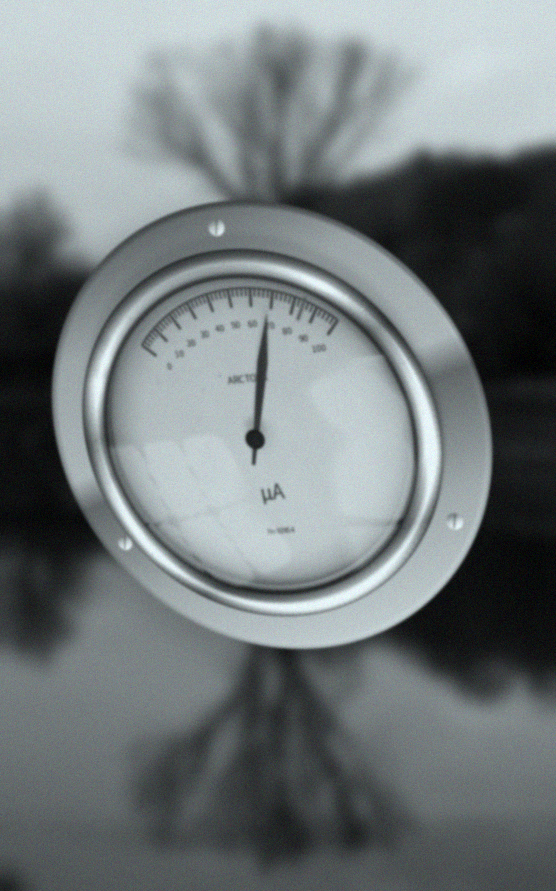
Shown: 70 (µA)
